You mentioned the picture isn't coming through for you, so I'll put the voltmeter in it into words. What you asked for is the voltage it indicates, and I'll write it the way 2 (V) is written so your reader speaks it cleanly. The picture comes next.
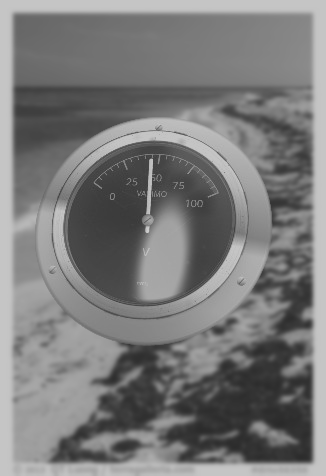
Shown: 45 (V)
